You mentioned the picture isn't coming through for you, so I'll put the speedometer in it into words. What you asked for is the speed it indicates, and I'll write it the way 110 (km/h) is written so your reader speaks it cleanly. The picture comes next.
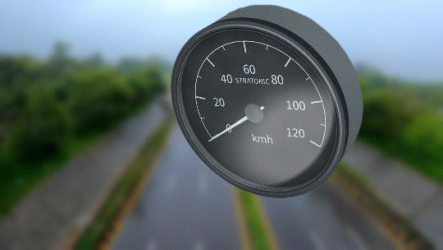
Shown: 0 (km/h)
